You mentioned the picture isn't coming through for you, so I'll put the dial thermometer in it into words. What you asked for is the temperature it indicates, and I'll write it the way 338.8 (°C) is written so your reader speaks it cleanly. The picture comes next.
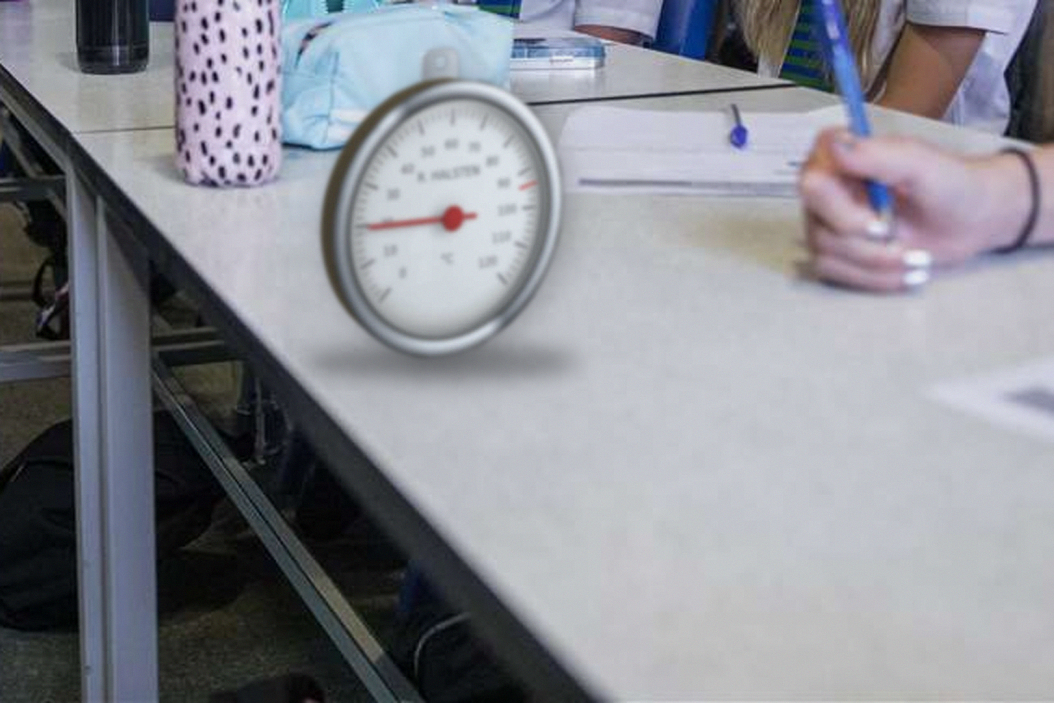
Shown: 20 (°C)
